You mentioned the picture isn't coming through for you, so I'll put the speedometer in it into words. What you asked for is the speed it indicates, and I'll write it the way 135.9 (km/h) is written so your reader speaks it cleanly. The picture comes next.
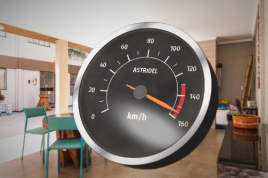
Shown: 155 (km/h)
